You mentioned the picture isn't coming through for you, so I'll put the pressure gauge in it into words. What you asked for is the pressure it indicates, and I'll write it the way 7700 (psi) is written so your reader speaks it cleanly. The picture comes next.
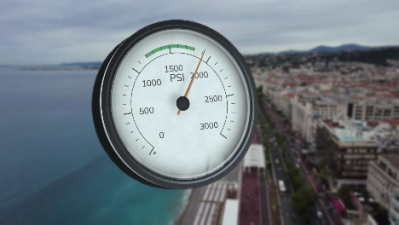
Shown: 1900 (psi)
